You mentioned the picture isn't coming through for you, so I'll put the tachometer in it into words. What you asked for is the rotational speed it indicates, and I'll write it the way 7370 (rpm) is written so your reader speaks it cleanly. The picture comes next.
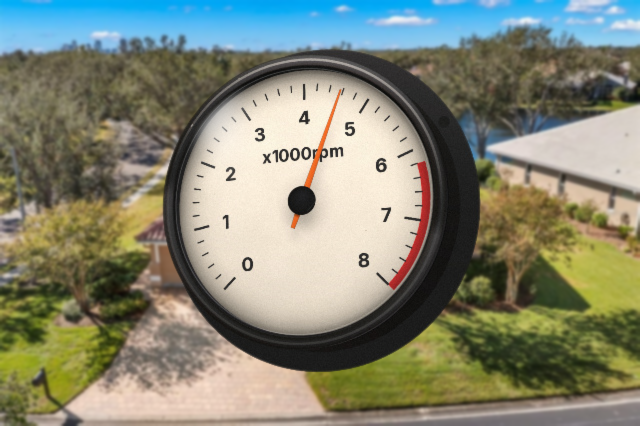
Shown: 4600 (rpm)
